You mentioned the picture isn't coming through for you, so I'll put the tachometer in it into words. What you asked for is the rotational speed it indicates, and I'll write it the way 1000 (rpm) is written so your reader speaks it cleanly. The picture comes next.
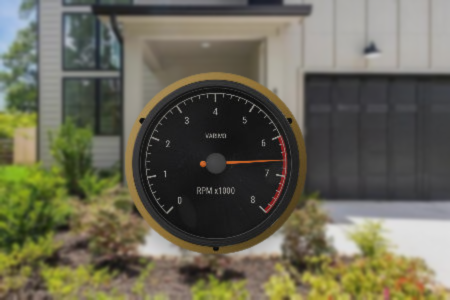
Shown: 6600 (rpm)
